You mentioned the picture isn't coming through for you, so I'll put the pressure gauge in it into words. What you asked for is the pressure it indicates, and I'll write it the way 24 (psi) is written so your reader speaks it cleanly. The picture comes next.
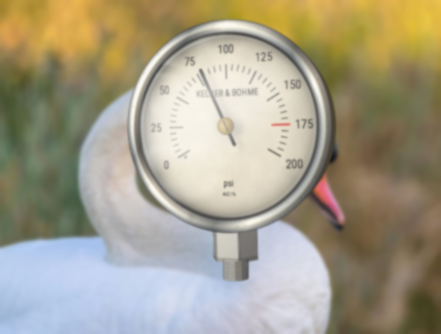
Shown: 80 (psi)
